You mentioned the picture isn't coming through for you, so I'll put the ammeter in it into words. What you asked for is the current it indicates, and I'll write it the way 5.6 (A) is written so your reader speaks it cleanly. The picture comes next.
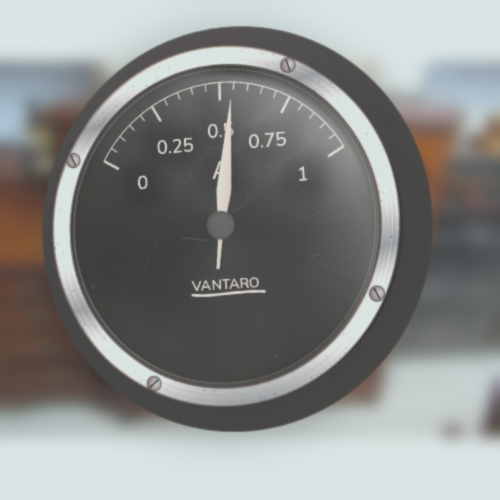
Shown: 0.55 (A)
